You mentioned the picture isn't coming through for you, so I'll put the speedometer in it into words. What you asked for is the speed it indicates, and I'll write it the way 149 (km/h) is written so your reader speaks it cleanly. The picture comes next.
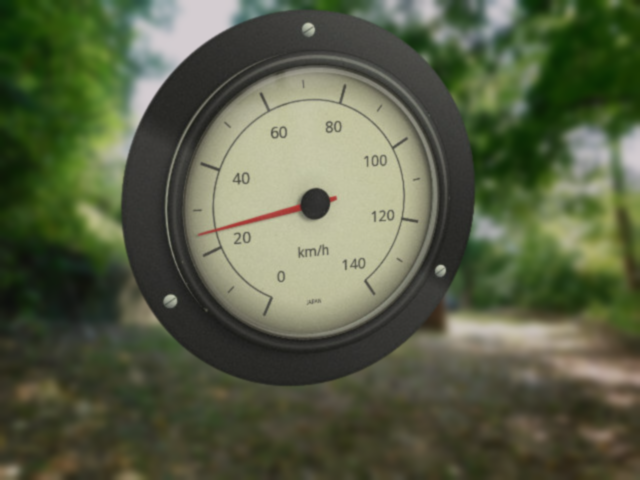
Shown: 25 (km/h)
